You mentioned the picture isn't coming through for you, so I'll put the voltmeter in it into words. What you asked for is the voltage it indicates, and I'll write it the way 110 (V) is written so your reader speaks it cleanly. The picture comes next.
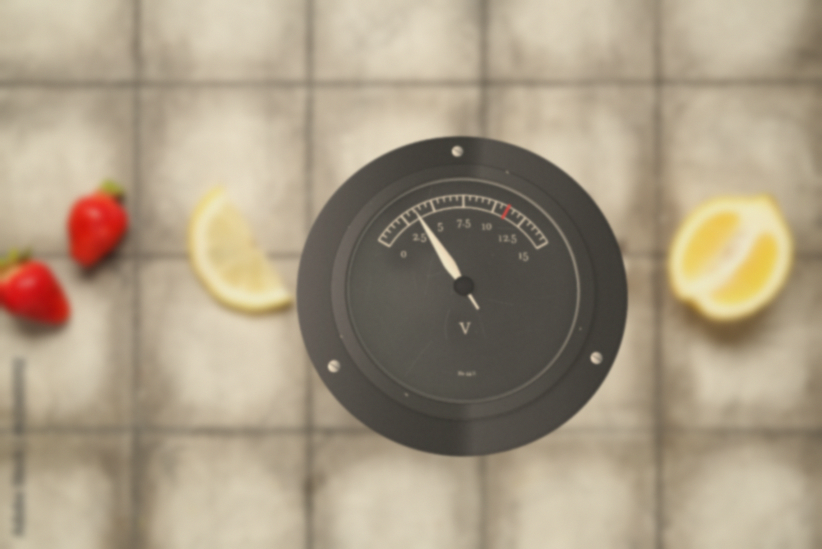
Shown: 3.5 (V)
